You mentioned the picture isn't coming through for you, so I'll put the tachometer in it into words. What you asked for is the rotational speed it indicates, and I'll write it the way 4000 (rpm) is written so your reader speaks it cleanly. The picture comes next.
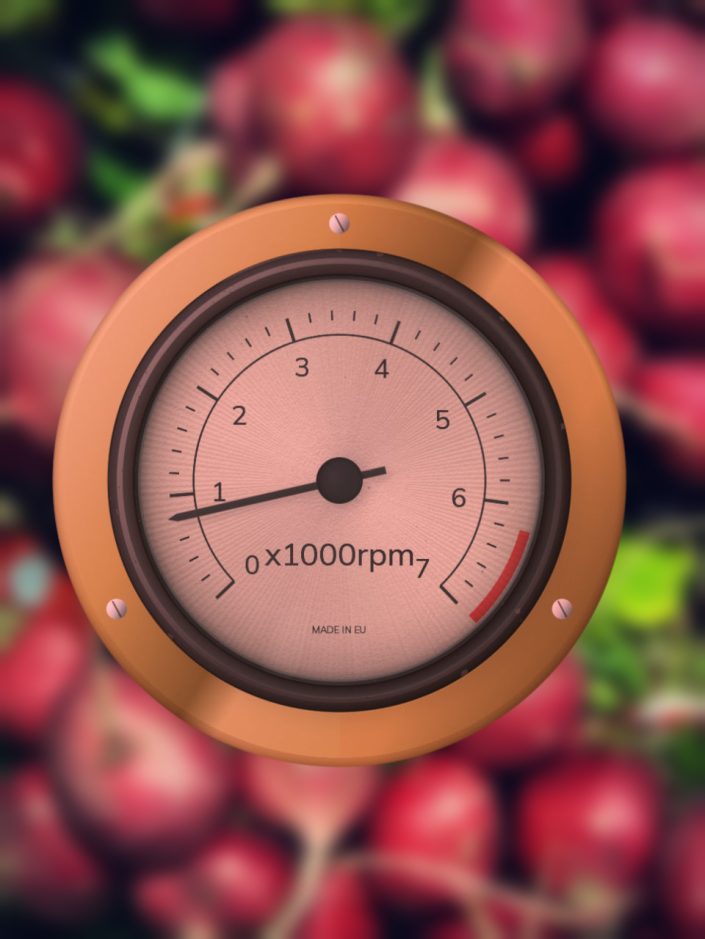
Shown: 800 (rpm)
